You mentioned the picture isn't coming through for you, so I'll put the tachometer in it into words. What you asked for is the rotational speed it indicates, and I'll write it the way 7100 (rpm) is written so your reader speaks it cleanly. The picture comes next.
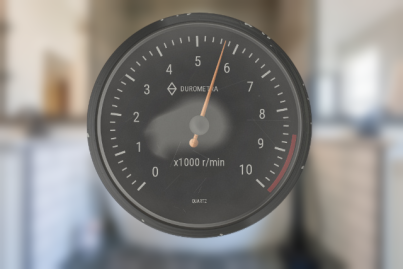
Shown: 5700 (rpm)
